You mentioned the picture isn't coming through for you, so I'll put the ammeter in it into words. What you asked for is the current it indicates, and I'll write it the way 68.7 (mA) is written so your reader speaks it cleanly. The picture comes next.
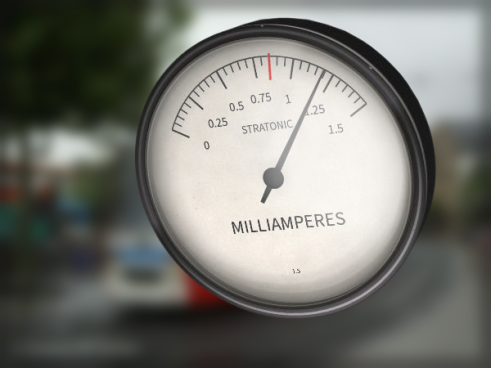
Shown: 1.2 (mA)
